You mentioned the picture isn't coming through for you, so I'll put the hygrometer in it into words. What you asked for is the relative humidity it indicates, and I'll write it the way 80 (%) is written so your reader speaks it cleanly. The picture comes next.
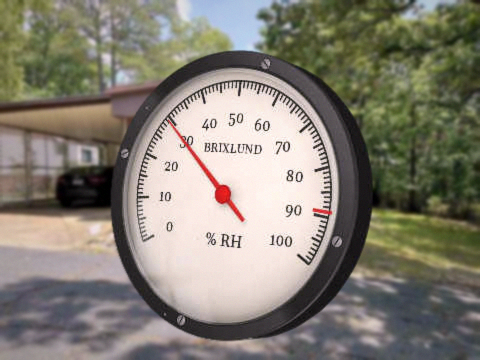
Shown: 30 (%)
